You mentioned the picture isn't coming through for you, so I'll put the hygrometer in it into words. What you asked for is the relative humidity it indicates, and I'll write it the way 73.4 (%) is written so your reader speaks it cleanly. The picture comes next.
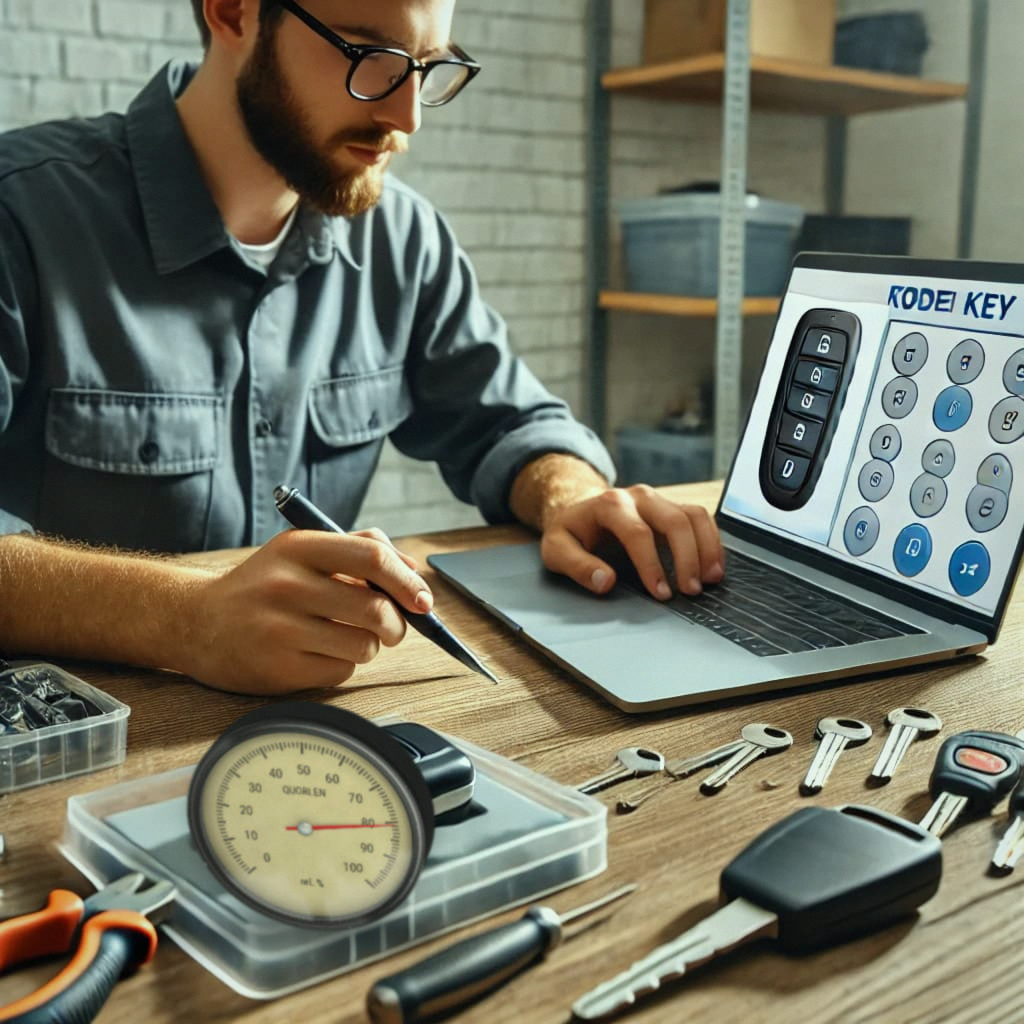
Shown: 80 (%)
